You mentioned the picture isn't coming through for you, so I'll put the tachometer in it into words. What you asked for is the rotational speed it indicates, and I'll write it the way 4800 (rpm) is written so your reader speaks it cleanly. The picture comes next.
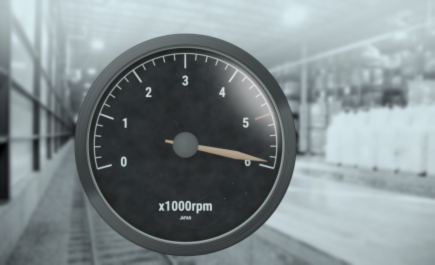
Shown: 5900 (rpm)
